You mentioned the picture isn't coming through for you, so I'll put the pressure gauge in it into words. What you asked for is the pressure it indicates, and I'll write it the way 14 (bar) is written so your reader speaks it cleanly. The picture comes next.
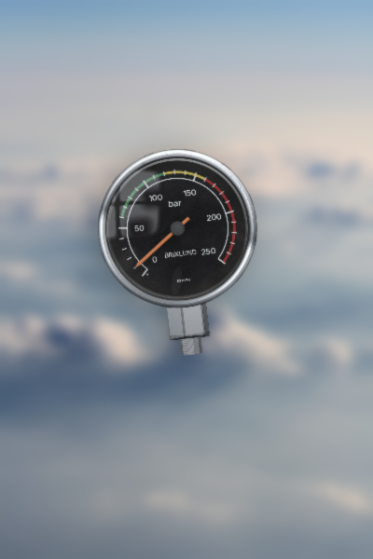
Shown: 10 (bar)
